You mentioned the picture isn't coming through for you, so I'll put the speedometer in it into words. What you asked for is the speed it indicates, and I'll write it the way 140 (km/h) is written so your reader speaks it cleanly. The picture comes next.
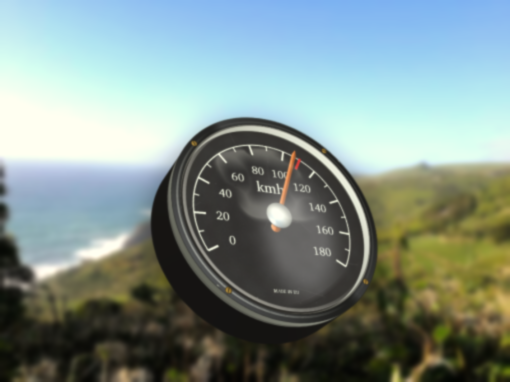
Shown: 105 (km/h)
